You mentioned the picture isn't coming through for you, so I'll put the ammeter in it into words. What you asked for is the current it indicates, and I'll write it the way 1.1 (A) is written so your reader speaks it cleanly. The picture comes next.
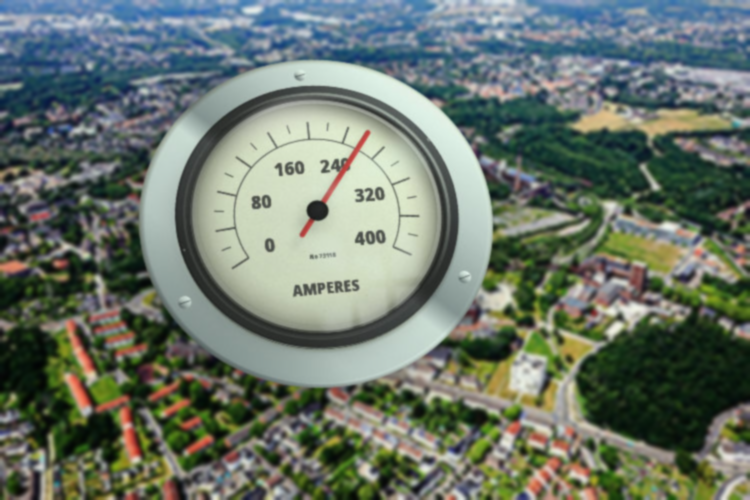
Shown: 260 (A)
